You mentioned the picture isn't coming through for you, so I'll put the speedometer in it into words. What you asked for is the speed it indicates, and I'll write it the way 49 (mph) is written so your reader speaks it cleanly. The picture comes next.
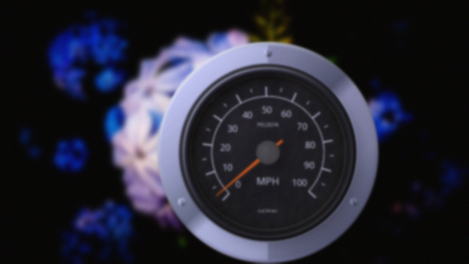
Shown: 2.5 (mph)
